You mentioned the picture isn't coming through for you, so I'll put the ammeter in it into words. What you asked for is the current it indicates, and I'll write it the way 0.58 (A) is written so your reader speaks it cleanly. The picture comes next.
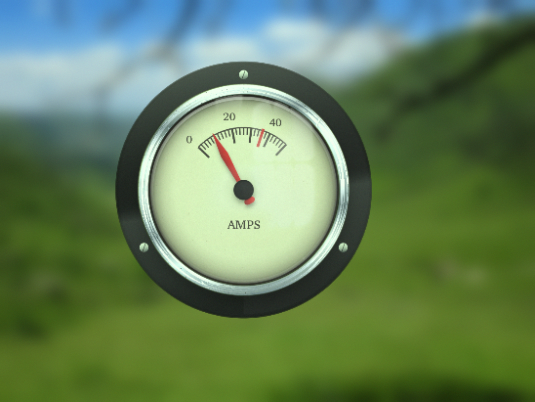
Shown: 10 (A)
